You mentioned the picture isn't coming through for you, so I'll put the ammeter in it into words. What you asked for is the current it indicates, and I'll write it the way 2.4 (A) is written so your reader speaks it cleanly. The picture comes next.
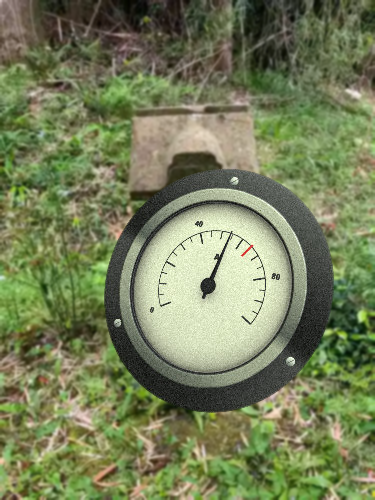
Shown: 55 (A)
